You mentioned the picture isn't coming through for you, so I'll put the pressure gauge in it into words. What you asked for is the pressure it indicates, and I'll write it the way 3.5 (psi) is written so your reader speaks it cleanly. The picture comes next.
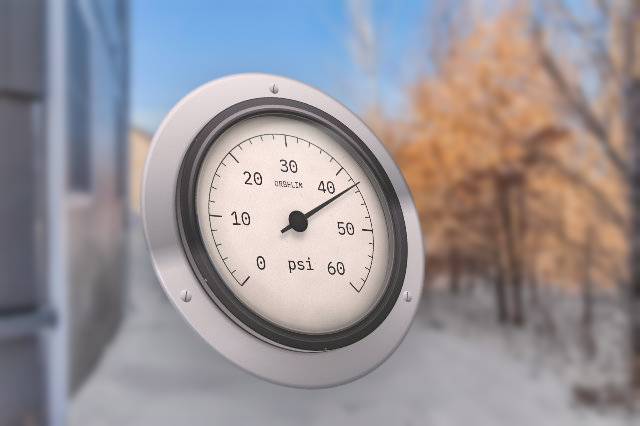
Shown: 43 (psi)
